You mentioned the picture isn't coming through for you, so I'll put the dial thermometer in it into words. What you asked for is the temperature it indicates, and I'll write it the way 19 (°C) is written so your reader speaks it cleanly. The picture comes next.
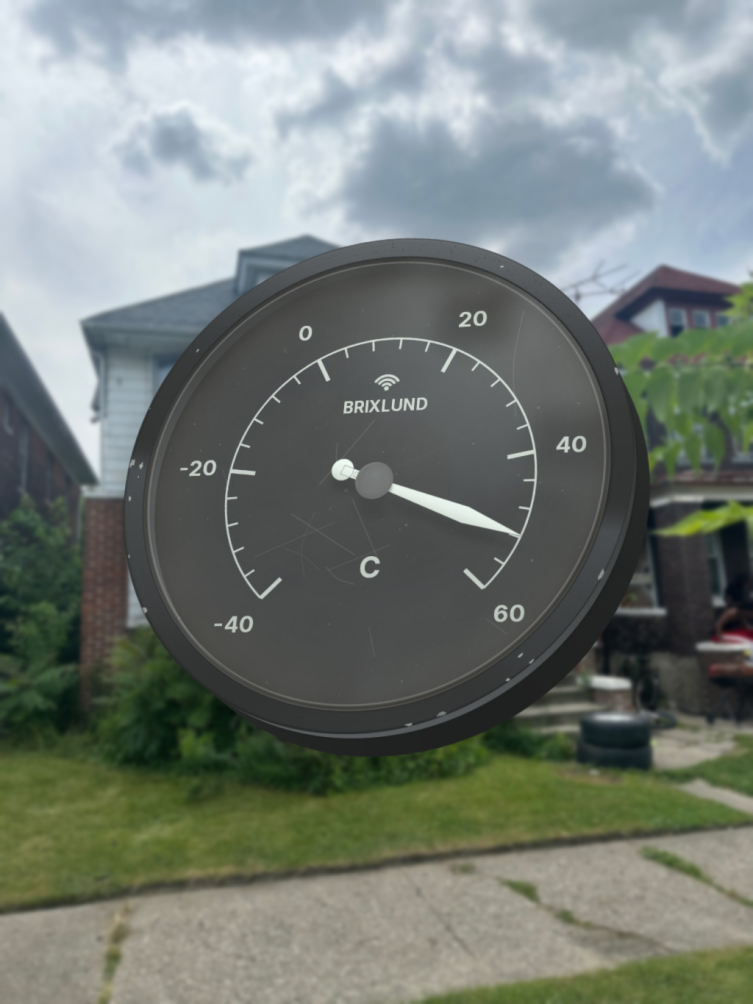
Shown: 52 (°C)
